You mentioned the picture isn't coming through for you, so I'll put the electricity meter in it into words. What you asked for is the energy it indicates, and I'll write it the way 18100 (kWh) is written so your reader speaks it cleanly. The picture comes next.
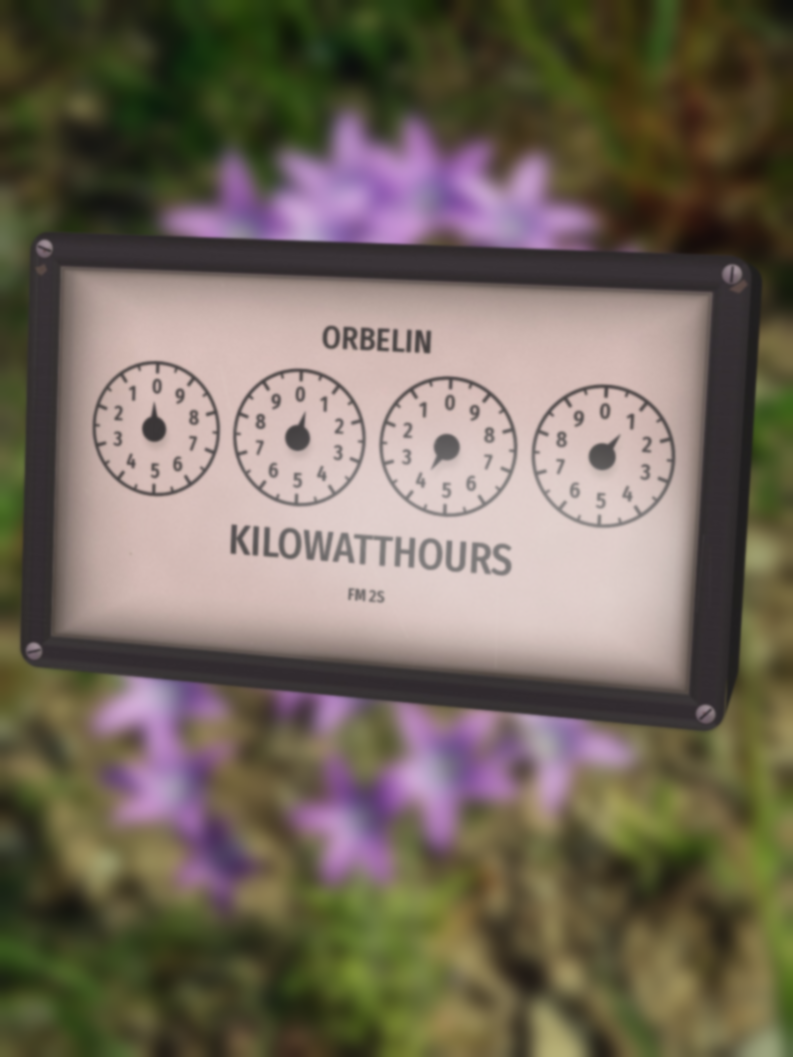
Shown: 41 (kWh)
